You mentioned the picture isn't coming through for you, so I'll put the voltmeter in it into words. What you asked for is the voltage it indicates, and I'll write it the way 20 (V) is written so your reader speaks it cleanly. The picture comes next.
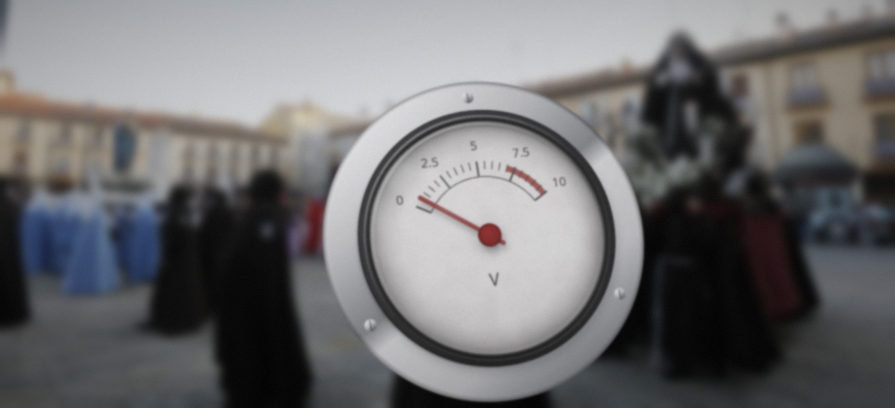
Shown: 0.5 (V)
